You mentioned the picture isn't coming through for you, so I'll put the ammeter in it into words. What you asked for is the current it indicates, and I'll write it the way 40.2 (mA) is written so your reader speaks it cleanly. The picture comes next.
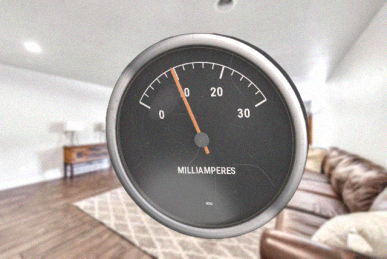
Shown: 10 (mA)
